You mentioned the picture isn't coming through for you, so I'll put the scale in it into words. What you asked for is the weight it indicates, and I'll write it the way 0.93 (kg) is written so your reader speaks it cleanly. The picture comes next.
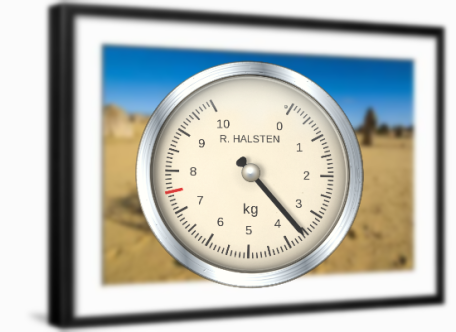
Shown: 3.6 (kg)
